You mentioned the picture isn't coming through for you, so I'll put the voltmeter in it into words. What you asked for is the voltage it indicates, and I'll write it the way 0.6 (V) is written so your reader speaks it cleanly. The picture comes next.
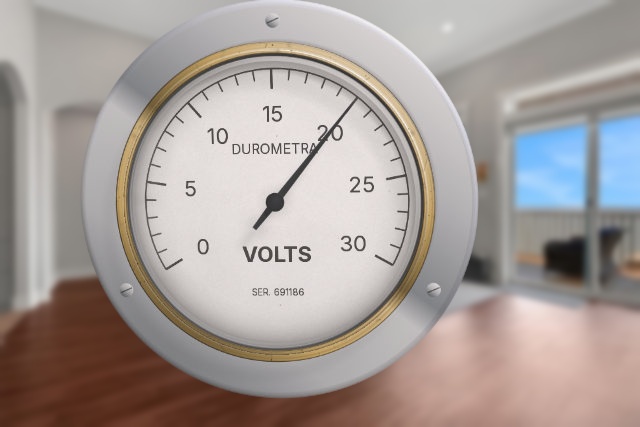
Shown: 20 (V)
